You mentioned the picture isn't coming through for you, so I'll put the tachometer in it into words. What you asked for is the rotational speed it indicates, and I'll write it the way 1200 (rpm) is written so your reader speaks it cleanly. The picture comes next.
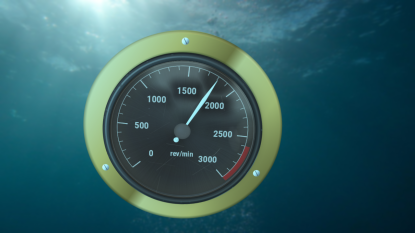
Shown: 1800 (rpm)
